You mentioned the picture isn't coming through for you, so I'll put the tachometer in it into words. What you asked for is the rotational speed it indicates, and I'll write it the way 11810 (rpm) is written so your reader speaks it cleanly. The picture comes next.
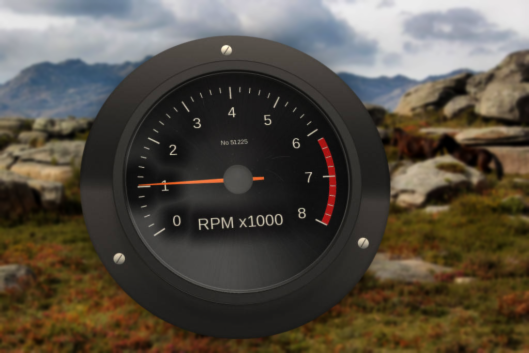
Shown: 1000 (rpm)
